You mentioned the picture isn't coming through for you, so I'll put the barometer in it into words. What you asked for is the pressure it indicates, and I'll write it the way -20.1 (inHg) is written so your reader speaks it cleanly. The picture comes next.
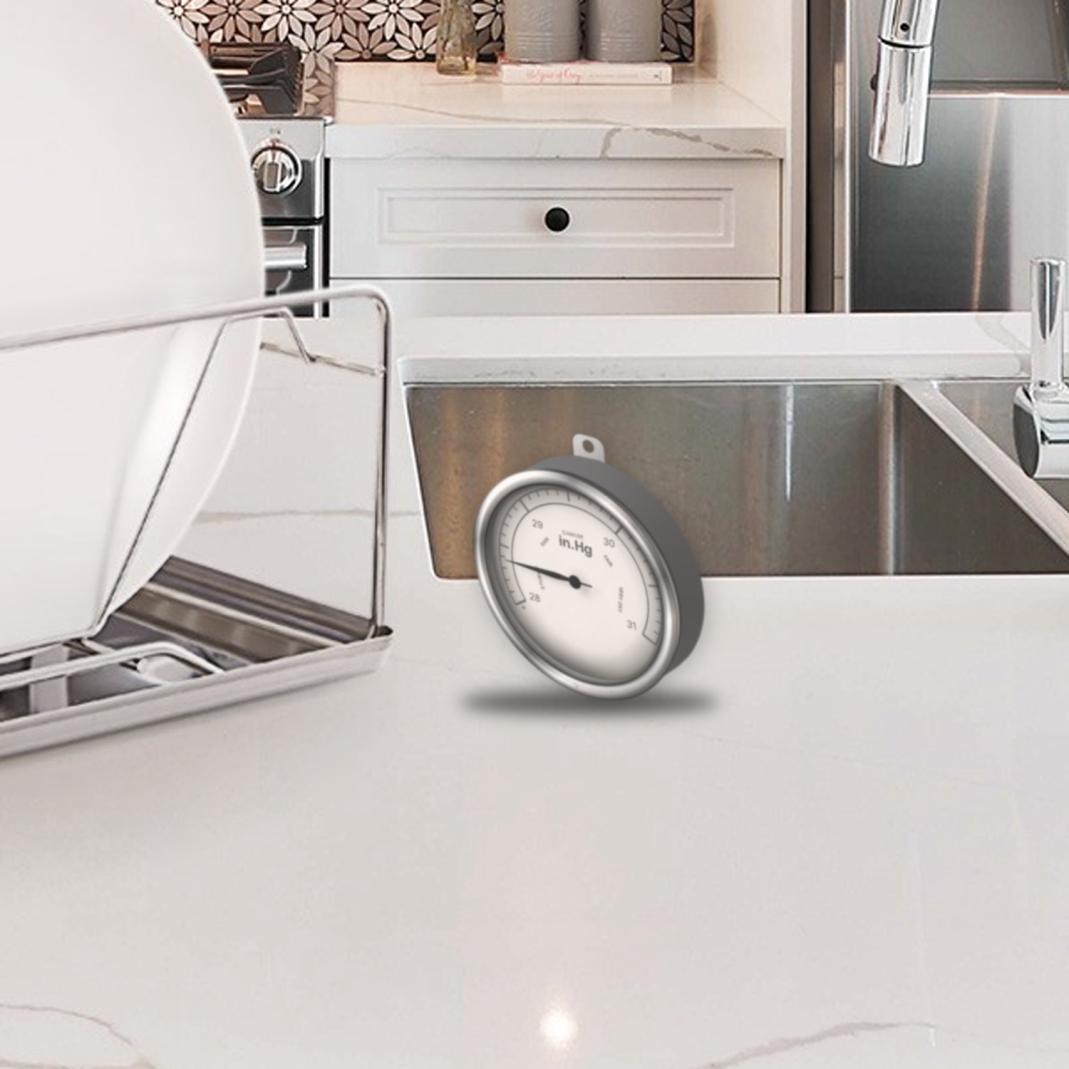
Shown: 28.4 (inHg)
